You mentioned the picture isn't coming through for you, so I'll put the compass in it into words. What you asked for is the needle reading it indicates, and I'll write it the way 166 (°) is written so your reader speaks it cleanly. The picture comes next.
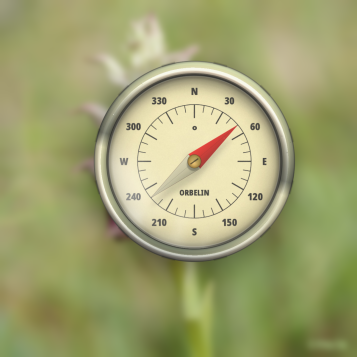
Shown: 50 (°)
